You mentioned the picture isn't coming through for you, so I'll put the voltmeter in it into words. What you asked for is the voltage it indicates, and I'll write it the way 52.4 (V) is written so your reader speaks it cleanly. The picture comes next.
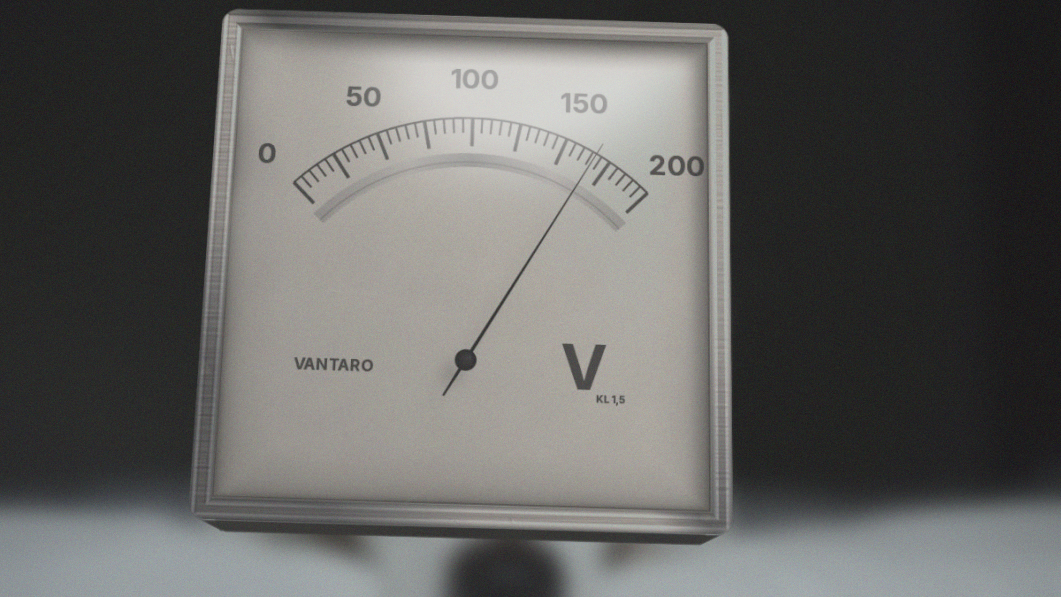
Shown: 167.5 (V)
